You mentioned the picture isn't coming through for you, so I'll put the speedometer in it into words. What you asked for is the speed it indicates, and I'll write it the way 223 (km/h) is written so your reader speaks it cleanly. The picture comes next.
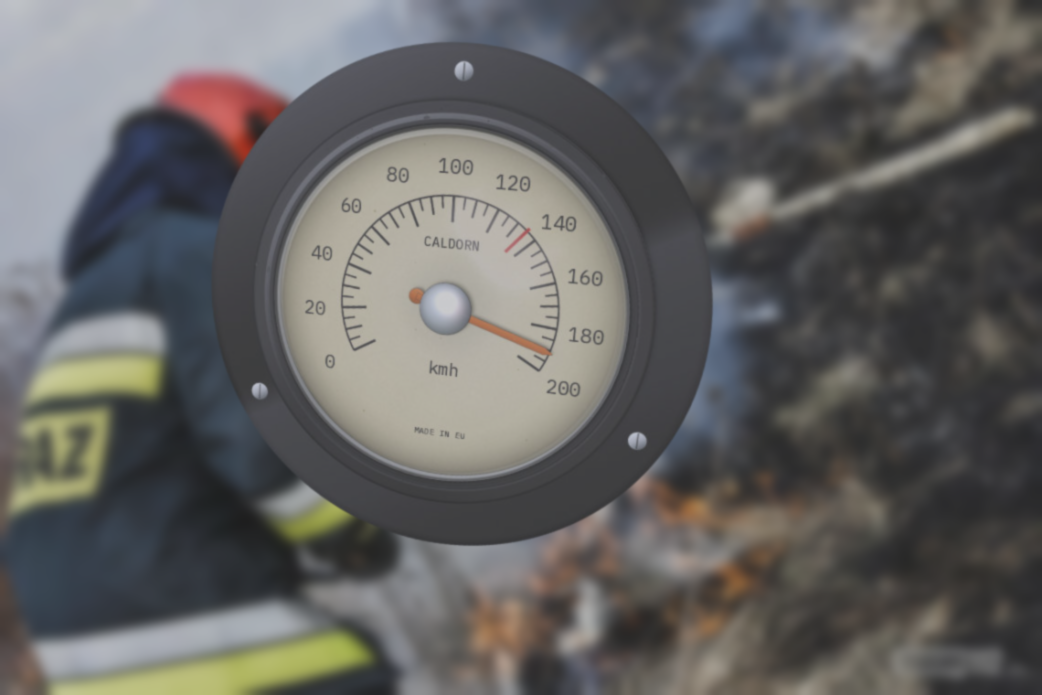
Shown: 190 (km/h)
